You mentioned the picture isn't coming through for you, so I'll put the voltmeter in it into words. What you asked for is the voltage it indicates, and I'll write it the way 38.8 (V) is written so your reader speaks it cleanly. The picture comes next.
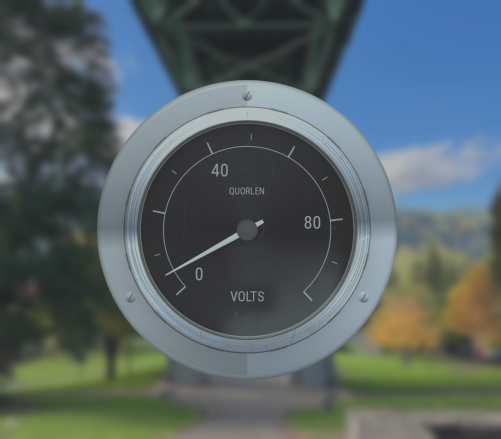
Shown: 5 (V)
